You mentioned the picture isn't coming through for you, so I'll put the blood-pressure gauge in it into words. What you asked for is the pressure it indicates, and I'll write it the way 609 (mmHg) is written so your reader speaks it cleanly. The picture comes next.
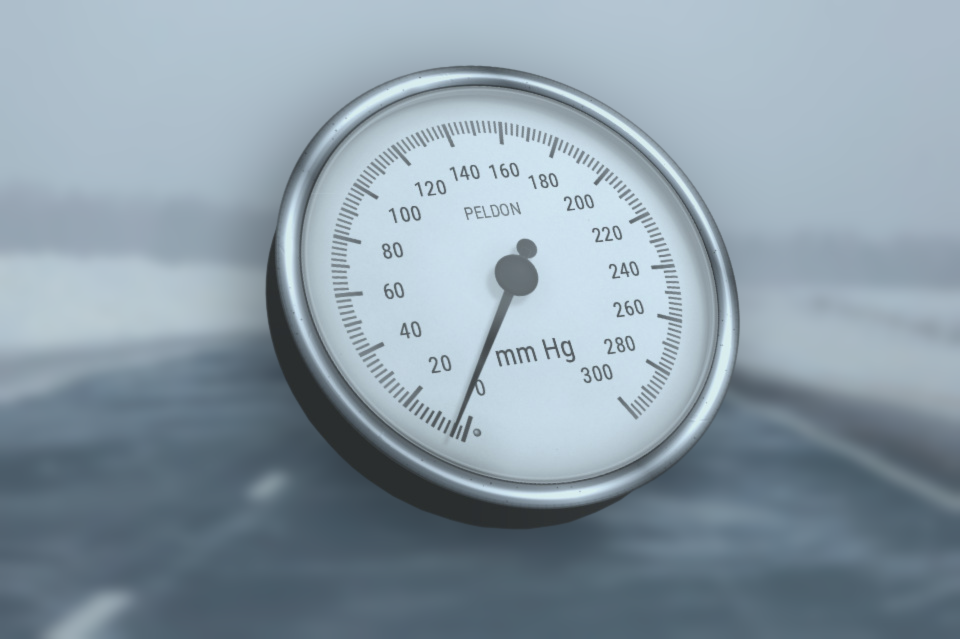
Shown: 4 (mmHg)
